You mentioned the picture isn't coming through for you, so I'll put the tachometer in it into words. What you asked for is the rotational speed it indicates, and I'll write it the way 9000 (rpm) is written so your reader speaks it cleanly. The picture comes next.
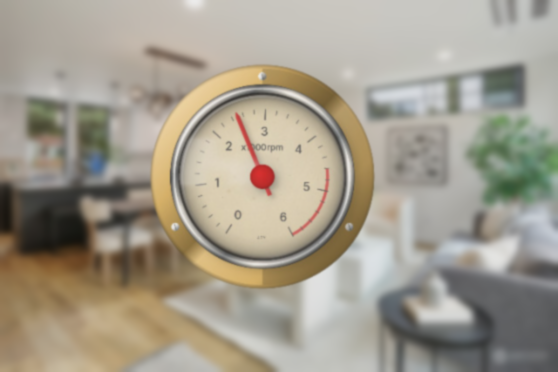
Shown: 2500 (rpm)
